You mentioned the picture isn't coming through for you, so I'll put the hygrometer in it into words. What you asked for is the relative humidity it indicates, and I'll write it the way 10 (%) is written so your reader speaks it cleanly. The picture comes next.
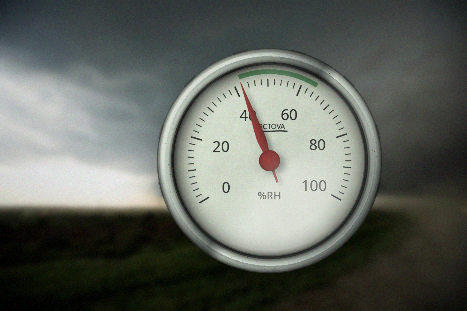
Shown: 42 (%)
